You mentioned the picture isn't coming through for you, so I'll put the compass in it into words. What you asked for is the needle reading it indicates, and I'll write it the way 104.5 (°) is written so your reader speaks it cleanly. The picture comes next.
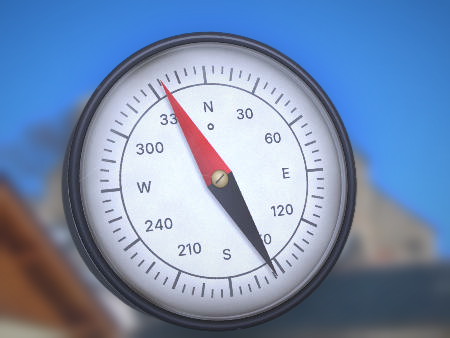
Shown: 335 (°)
